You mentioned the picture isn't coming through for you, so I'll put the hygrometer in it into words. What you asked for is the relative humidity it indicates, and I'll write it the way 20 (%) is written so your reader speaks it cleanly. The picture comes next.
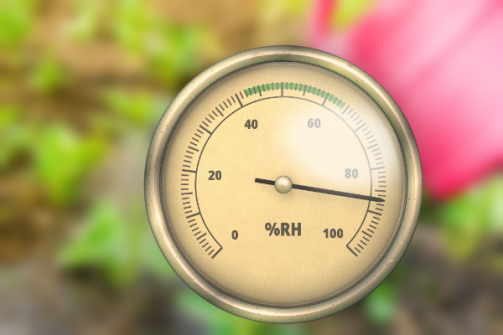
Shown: 87 (%)
